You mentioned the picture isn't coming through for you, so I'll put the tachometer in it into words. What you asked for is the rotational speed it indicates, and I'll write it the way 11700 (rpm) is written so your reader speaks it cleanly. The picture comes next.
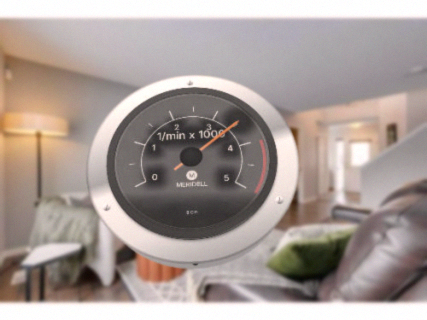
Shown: 3500 (rpm)
